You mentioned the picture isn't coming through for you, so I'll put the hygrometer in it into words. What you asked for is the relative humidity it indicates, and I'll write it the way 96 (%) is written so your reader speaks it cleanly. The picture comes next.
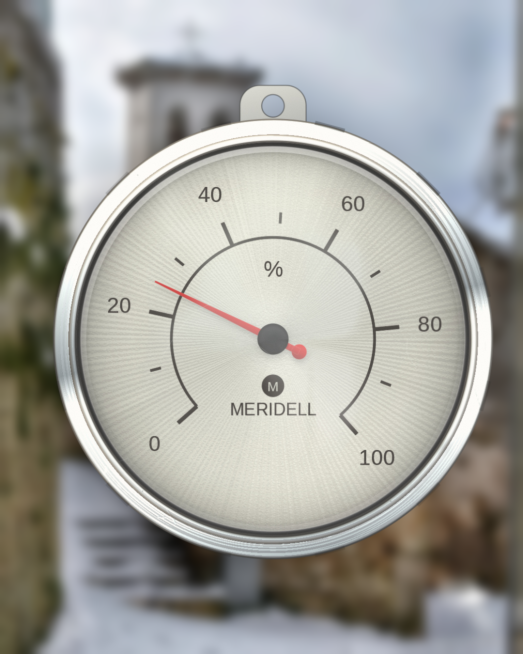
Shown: 25 (%)
